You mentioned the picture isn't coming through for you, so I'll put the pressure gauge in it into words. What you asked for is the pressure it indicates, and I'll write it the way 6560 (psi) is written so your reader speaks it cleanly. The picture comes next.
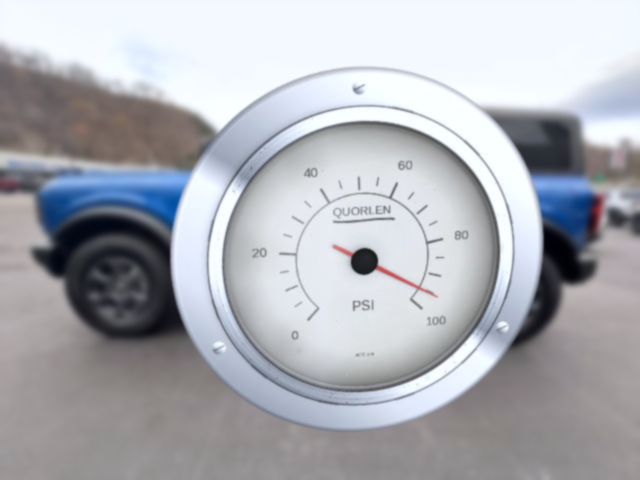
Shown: 95 (psi)
